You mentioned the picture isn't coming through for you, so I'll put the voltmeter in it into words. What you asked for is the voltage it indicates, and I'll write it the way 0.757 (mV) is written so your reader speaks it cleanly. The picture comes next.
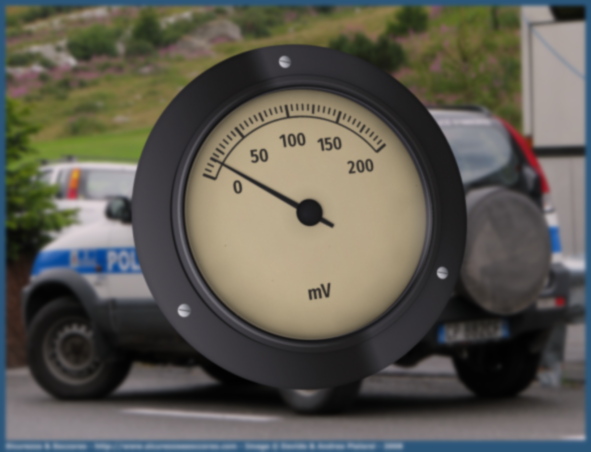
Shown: 15 (mV)
